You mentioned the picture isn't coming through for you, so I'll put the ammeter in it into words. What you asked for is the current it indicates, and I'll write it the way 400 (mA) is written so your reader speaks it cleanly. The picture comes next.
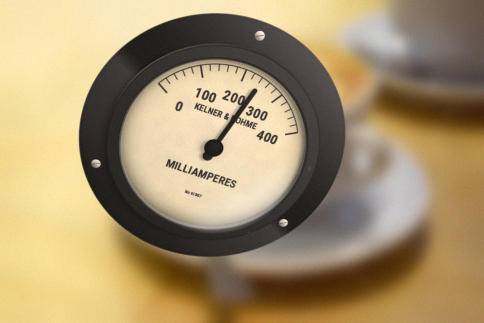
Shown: 240 (mA)
